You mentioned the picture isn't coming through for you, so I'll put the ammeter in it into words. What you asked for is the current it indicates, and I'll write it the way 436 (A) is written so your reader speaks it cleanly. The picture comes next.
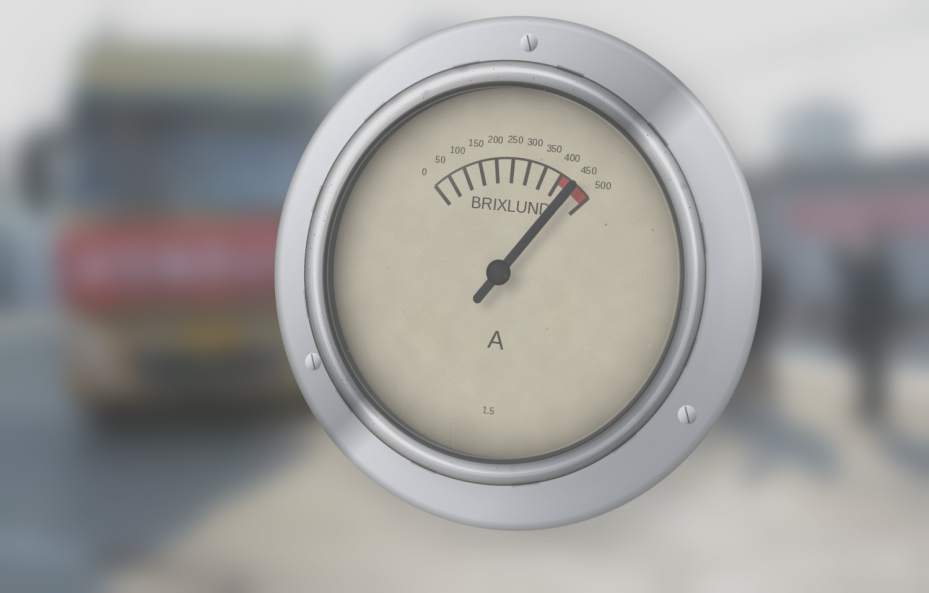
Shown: 450 (A)
